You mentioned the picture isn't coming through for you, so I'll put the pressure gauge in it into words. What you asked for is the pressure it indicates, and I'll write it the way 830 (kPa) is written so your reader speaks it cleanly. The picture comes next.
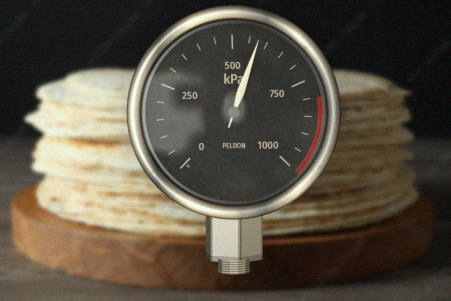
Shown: 575 (kPa)
